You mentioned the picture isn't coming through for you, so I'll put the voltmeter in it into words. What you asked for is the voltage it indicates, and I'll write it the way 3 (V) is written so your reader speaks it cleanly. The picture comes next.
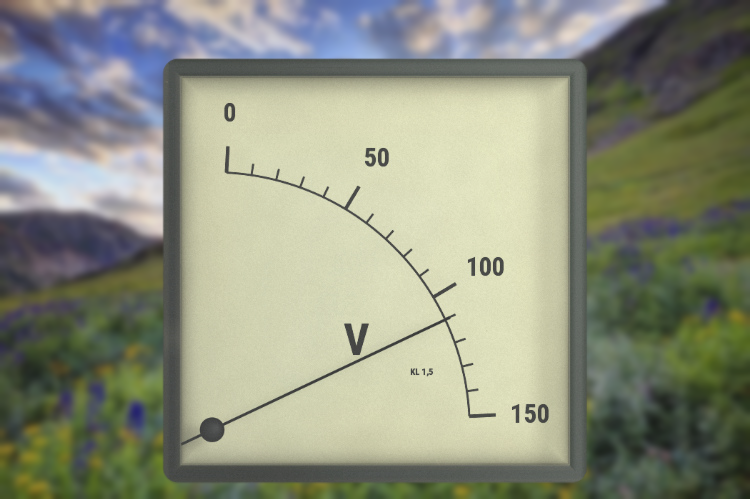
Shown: 110 (V)
